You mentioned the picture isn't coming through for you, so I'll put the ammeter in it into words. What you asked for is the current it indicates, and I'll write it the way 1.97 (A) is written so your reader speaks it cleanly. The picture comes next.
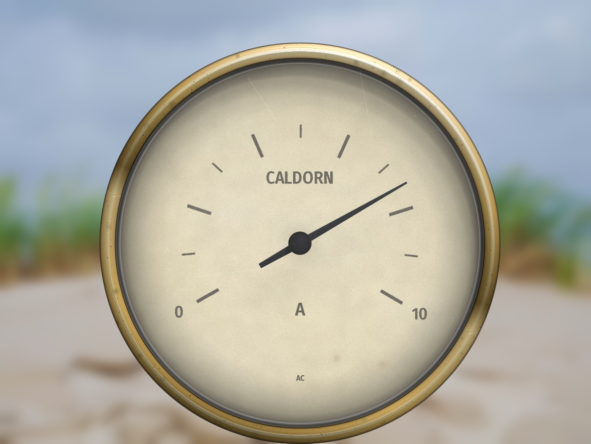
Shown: 7.5 (A)
